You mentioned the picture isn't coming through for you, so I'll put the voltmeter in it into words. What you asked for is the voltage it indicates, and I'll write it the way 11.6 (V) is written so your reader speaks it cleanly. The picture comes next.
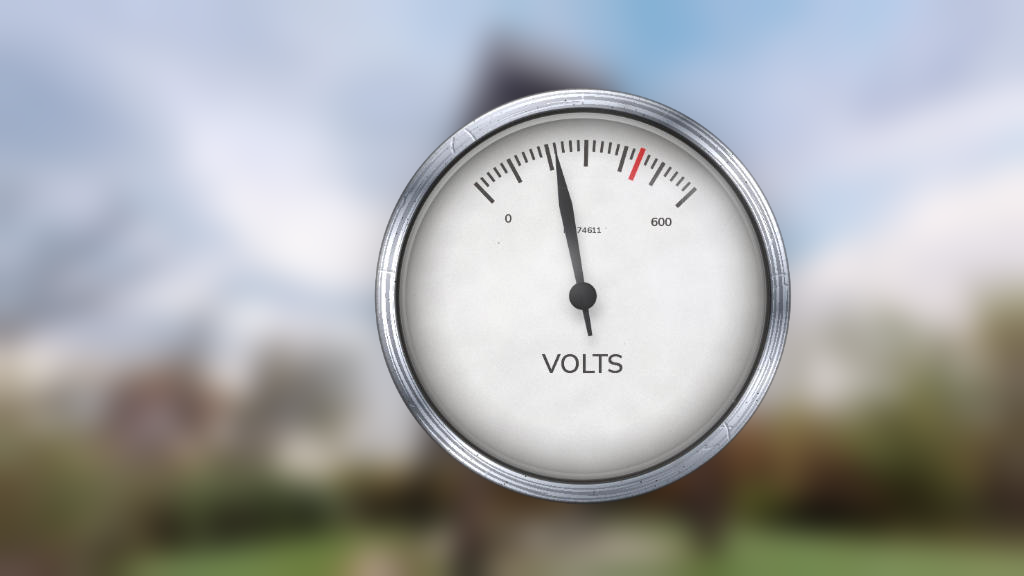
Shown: 220 (V)
